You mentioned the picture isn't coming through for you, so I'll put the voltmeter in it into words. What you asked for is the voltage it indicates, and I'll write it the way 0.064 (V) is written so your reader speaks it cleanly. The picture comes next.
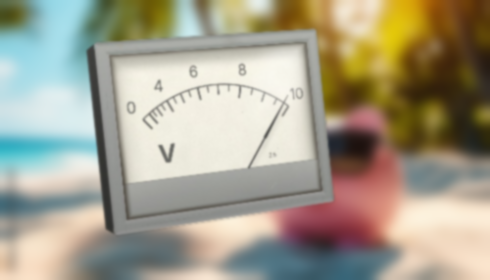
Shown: 9.75 (V)
